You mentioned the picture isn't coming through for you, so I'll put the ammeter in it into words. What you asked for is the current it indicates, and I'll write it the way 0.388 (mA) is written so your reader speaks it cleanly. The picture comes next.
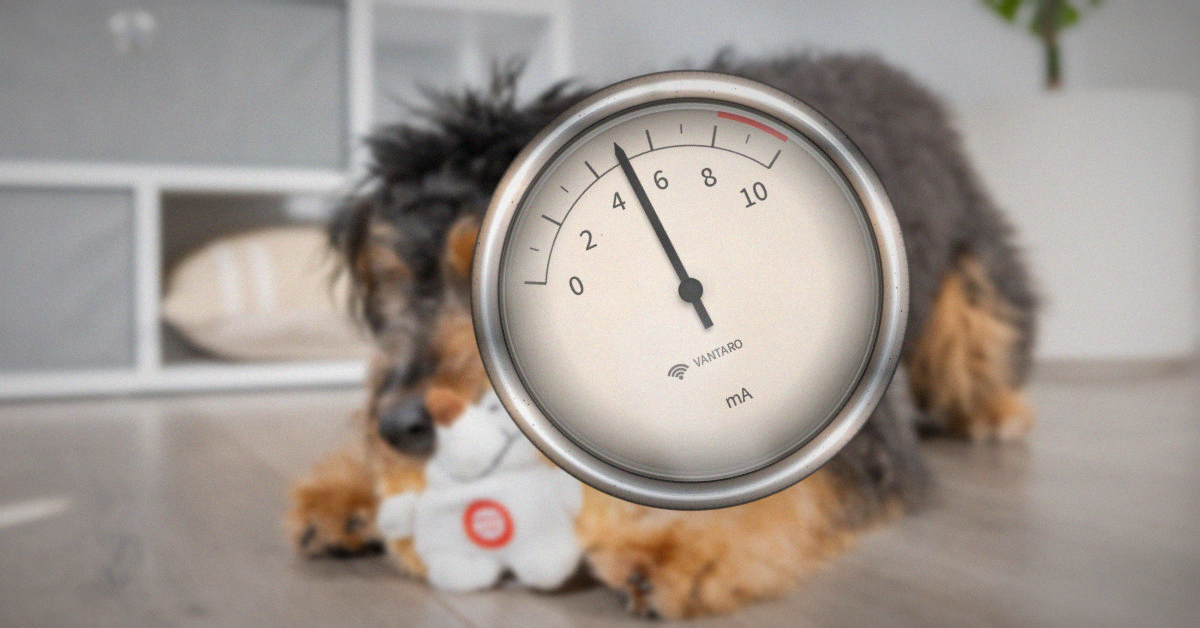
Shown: 5 (mA)
